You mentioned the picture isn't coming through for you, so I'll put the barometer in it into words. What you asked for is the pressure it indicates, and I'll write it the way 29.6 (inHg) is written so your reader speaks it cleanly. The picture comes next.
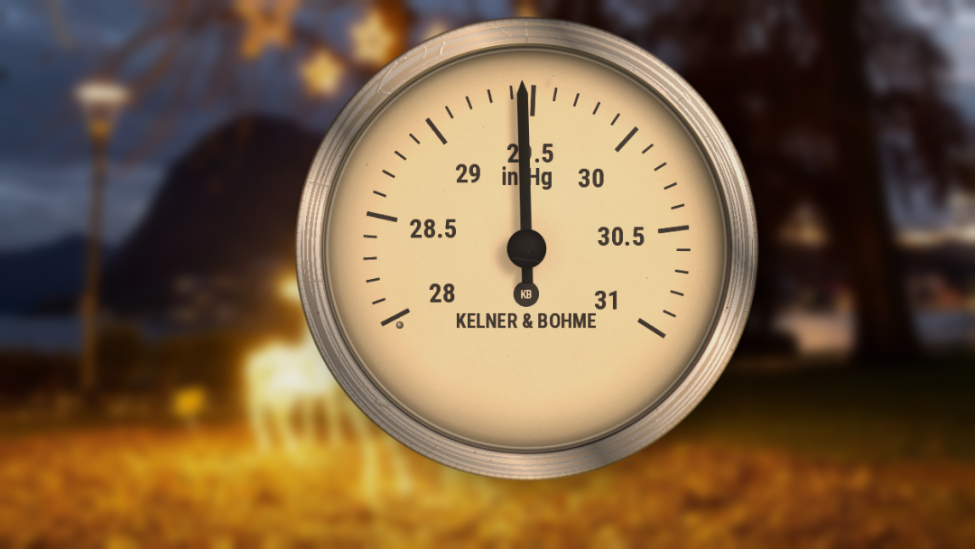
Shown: 29.45 (inHg)
